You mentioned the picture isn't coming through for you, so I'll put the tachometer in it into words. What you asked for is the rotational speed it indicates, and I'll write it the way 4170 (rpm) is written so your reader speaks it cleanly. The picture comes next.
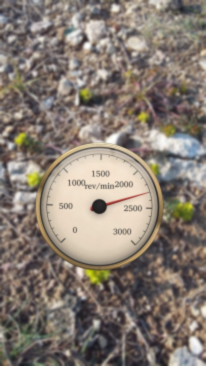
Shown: 2300 (rpm)
